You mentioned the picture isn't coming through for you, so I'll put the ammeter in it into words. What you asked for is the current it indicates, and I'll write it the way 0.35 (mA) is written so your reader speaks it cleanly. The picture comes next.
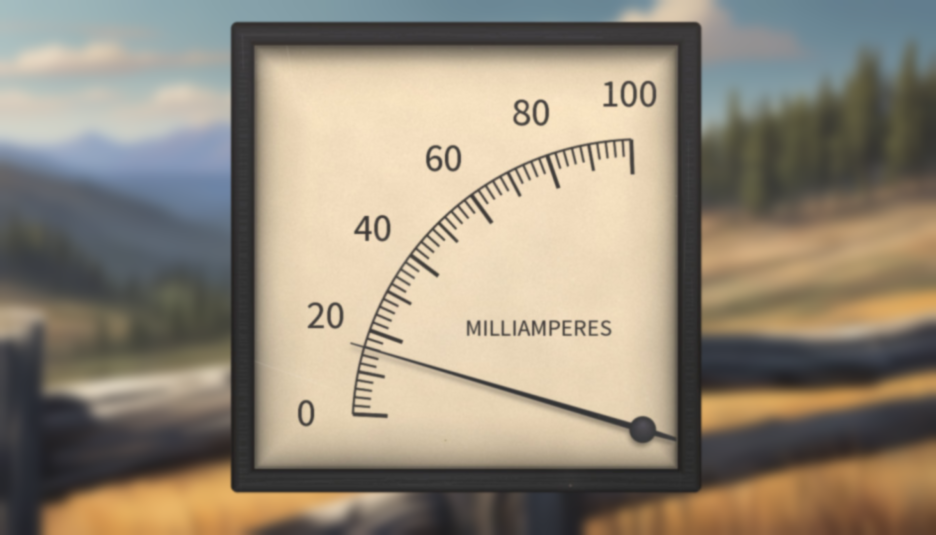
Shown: 16 (mA)
